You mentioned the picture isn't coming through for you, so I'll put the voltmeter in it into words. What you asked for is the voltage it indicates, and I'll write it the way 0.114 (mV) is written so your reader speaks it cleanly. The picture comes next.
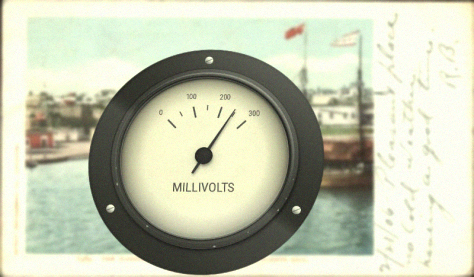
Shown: 250 (mV)
